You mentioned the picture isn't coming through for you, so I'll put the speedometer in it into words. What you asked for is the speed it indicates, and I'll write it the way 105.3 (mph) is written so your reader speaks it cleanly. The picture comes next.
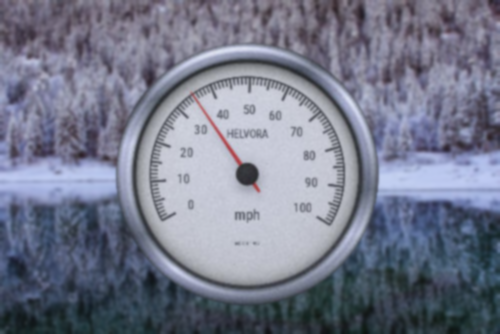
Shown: 35 (mph)
